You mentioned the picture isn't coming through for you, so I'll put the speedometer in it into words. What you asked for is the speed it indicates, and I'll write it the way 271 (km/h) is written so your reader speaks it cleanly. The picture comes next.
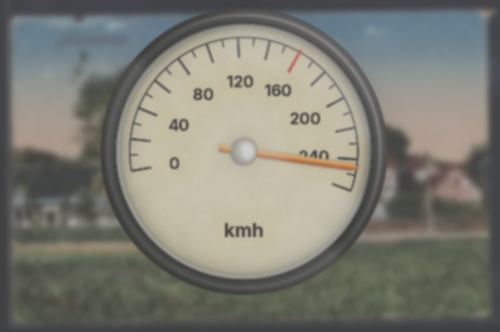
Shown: 245 (km/h)
